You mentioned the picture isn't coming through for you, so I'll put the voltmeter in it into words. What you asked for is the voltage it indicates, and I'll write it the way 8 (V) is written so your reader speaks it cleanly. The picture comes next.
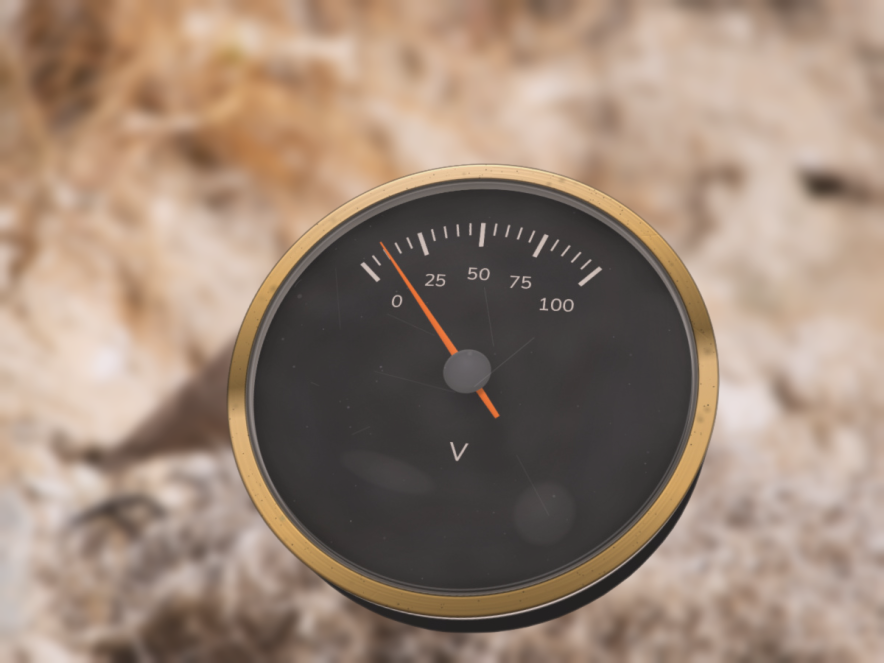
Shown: 10 (V)
